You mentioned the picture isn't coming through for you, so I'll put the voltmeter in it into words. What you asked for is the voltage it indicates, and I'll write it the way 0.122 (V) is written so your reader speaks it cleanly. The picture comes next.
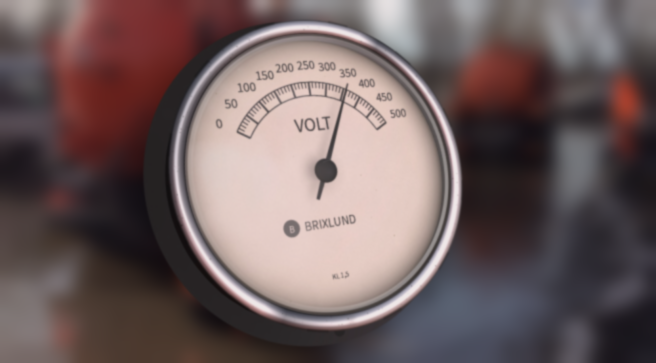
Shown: 350 (V)
